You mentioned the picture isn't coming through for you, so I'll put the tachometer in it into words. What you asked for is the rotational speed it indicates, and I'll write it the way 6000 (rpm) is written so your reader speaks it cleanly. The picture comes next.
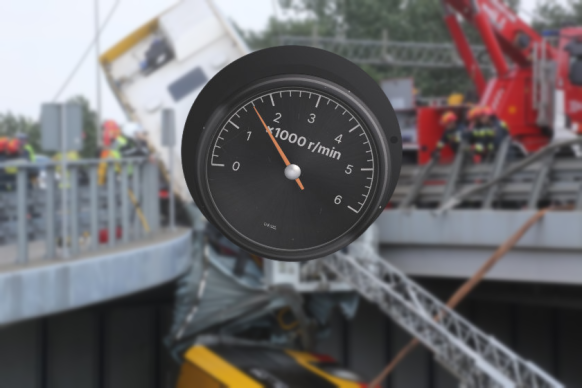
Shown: 1600 (rpm)
